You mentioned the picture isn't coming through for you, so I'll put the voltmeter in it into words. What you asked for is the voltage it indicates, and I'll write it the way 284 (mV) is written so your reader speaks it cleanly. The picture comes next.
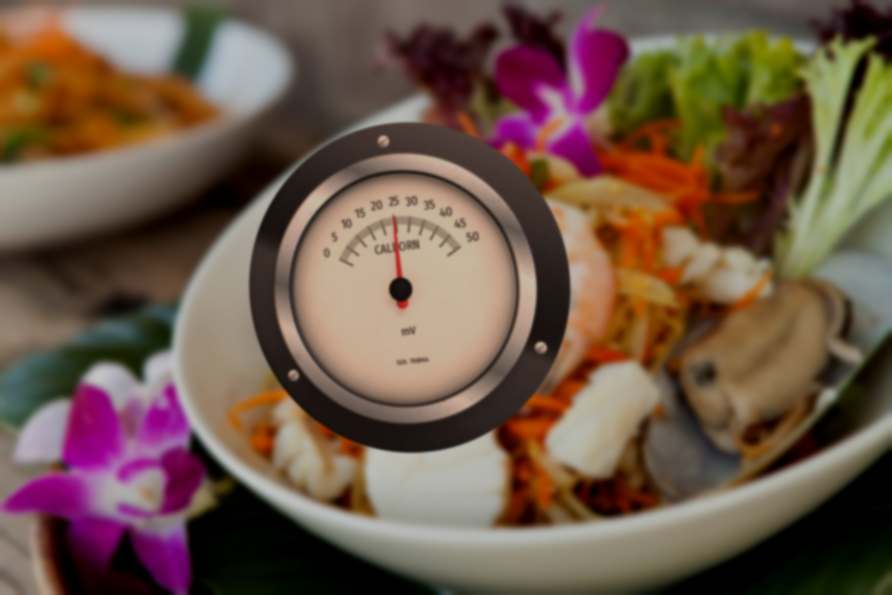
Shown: 25 (mV)
